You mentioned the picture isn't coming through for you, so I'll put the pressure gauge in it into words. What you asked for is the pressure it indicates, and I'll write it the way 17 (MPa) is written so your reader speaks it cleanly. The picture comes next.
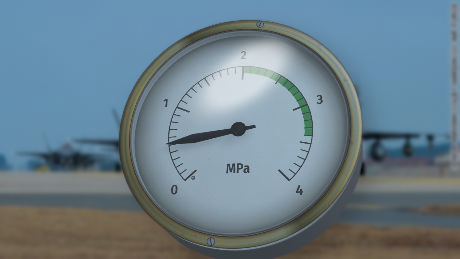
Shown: 0.5 (MPa)
